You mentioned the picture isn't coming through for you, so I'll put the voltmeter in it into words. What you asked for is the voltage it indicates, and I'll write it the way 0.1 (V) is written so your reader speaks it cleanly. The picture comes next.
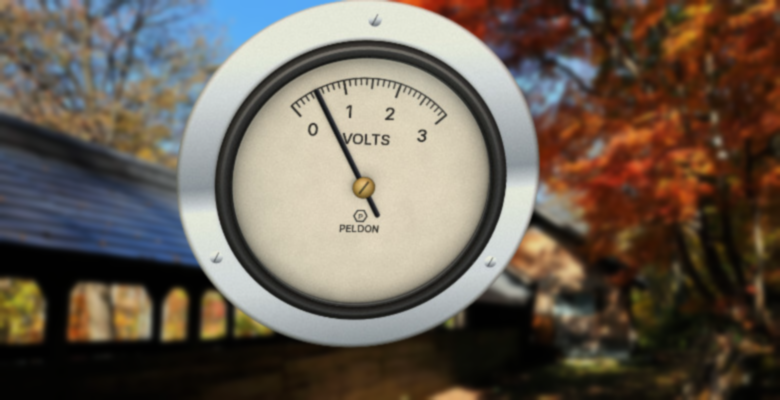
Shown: 0.5 (V)
